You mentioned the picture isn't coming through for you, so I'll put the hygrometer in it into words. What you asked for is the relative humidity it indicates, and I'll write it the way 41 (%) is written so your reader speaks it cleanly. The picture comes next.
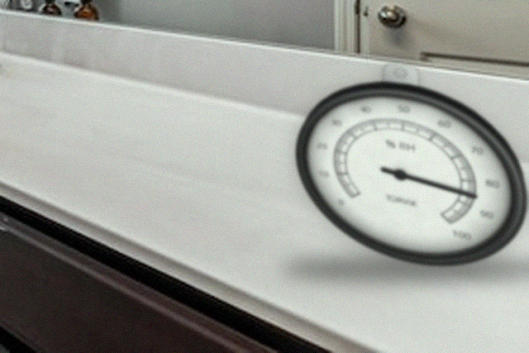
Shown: 85 (%)
